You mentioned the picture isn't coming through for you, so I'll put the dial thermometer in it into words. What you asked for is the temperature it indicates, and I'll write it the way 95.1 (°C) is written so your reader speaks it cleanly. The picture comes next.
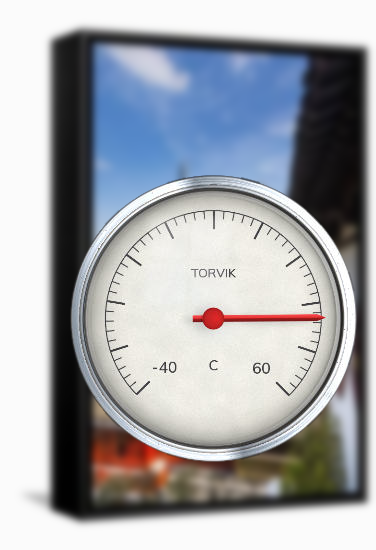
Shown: 43 (°C)
